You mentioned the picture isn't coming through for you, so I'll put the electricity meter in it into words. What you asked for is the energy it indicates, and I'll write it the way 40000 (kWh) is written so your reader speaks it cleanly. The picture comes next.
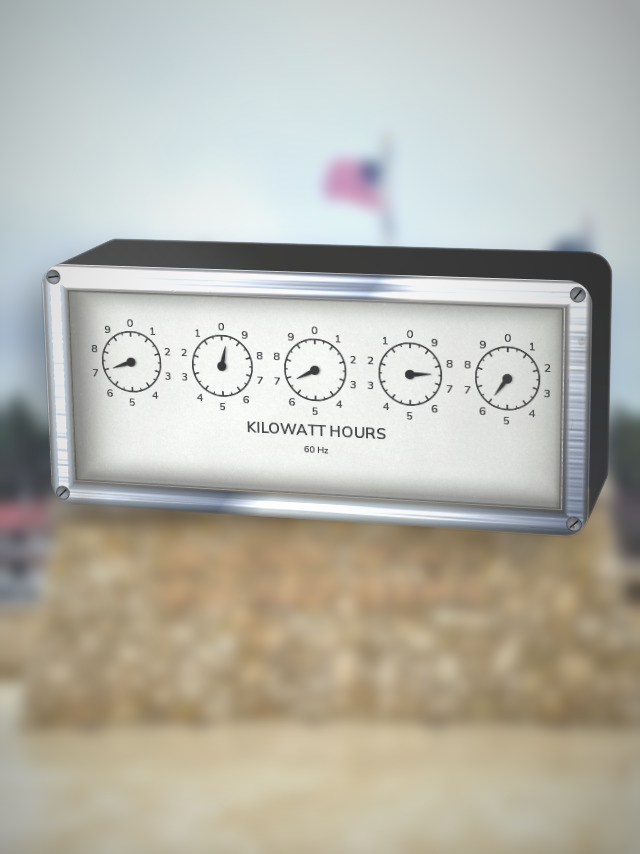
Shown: 69676 (kWh)
